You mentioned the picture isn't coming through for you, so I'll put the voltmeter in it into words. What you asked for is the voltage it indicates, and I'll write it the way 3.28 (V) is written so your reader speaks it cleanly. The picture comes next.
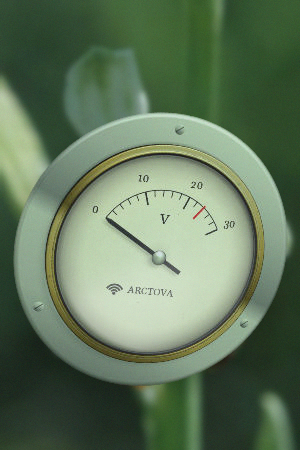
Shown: 0 (V)
